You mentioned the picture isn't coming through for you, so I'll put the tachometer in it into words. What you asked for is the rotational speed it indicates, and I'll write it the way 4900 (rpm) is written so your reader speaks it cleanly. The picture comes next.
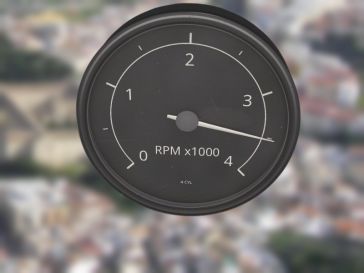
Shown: 3500 (rpm)
